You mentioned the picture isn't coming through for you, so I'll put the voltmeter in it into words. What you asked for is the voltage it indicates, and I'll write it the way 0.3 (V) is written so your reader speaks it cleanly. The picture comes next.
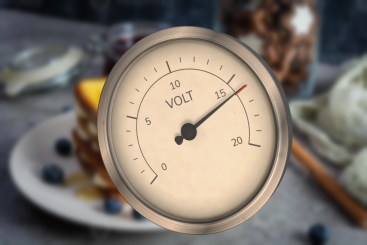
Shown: 16 (V)
